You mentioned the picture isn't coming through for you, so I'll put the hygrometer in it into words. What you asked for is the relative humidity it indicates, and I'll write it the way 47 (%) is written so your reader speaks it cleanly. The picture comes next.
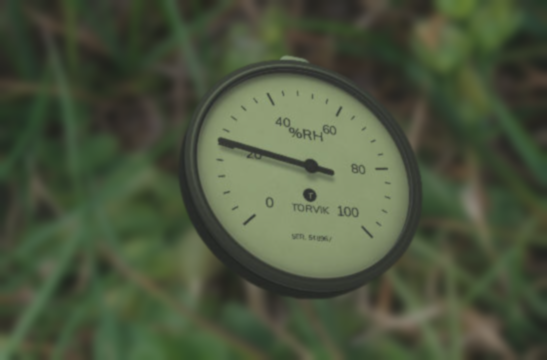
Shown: 20 (%)
